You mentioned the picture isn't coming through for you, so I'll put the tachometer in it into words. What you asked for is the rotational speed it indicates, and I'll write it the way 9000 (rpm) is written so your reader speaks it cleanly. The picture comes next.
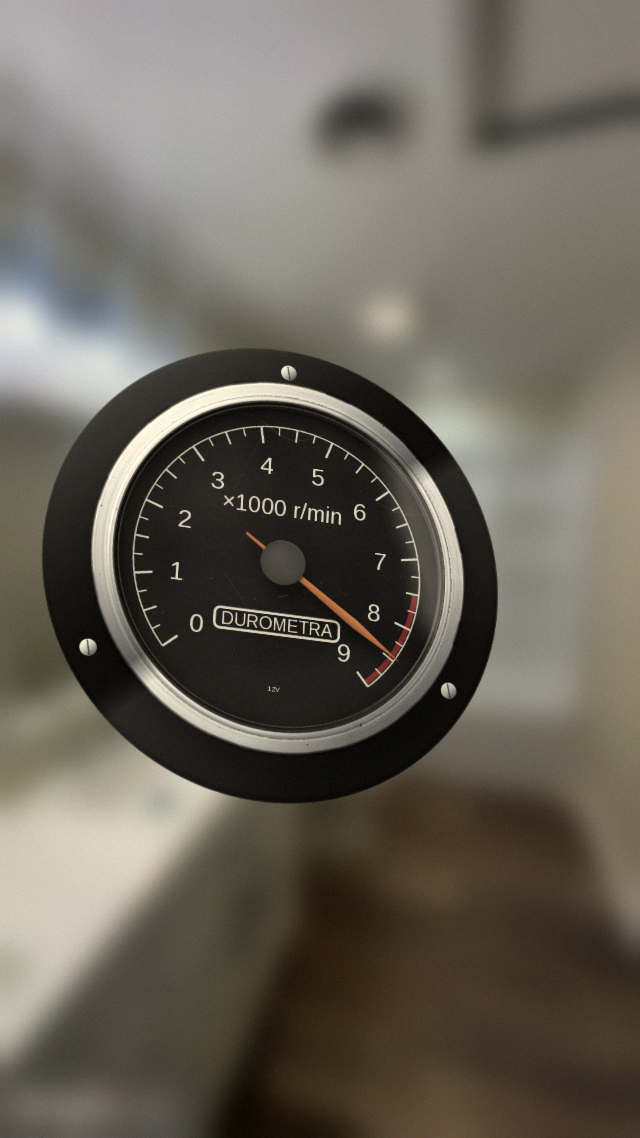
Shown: 8500 (rpm)
